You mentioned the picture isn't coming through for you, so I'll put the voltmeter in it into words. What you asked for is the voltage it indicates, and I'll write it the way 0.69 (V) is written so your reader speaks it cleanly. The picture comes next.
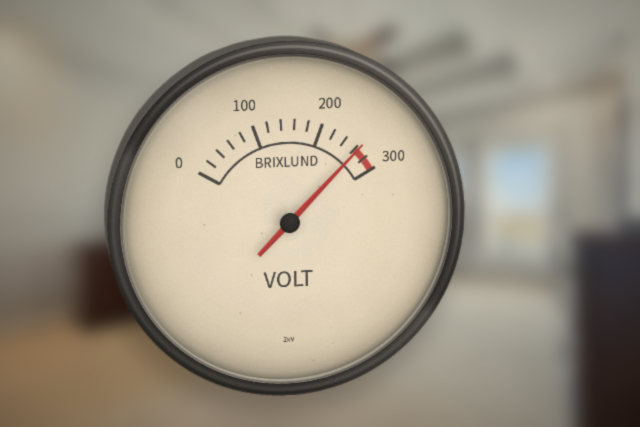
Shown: 260 (V)
